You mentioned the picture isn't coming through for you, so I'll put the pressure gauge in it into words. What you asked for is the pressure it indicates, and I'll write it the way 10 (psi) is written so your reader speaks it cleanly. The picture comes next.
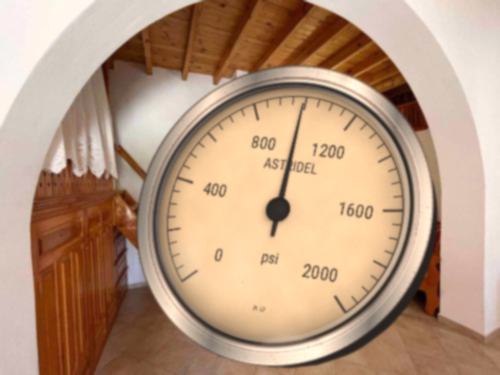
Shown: 1000 (psi)
